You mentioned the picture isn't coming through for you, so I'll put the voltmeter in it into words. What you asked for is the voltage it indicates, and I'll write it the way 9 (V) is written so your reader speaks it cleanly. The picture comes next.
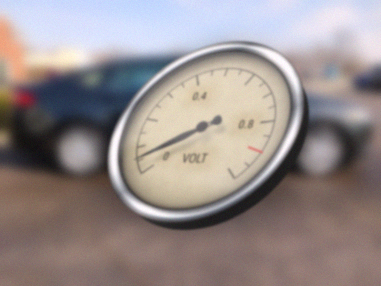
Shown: 0.05 (V)
